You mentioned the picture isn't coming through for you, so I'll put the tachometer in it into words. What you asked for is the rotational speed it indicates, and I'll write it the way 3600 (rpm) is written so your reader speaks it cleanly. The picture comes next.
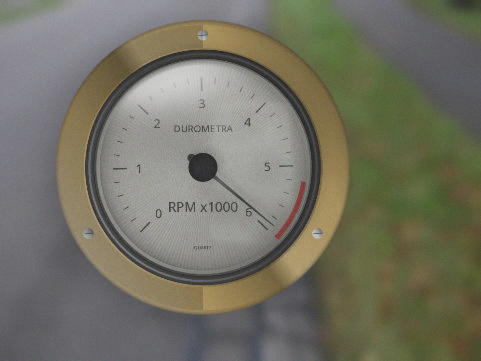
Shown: 5900 (rpm)
